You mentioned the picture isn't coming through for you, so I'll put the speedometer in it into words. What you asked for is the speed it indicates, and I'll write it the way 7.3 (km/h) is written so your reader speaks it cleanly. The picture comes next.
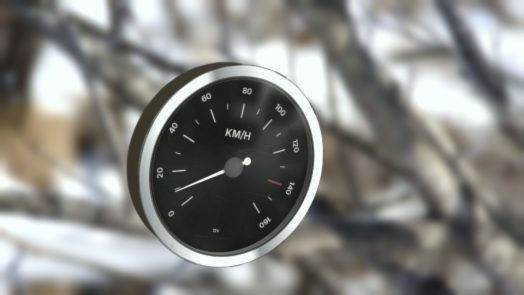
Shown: 10 (km/h)
